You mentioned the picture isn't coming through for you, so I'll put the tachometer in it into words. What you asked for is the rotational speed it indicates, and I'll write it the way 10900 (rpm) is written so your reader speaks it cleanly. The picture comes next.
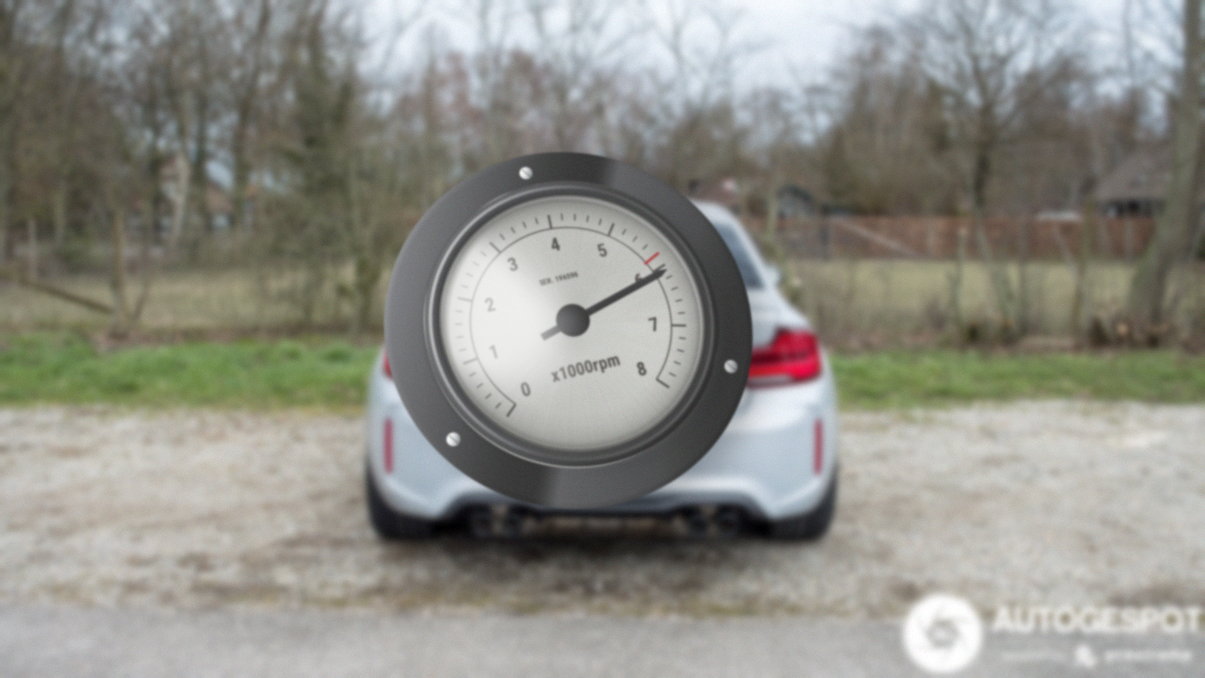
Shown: 6100 (rpm)
